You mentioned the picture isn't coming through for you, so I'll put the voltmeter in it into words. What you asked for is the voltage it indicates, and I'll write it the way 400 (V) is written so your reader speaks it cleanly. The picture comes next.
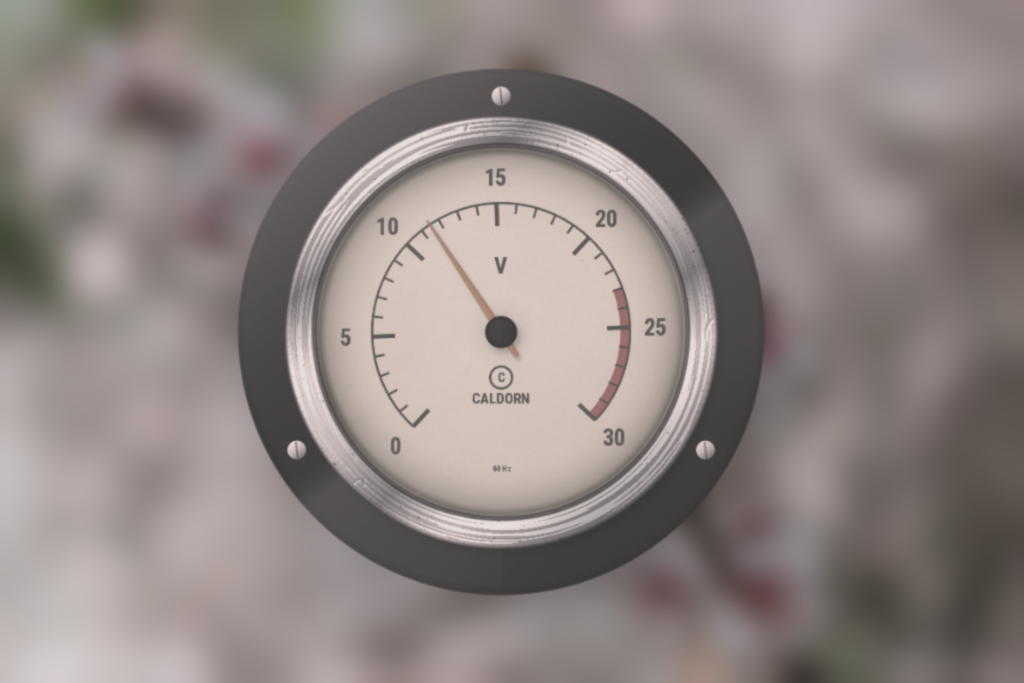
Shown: 11.5 (V)
